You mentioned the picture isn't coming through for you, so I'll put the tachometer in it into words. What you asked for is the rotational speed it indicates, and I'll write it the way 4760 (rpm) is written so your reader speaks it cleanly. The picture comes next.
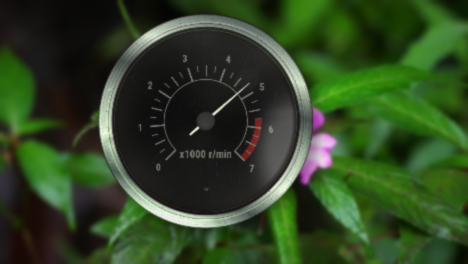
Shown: 4750 (rpm)
